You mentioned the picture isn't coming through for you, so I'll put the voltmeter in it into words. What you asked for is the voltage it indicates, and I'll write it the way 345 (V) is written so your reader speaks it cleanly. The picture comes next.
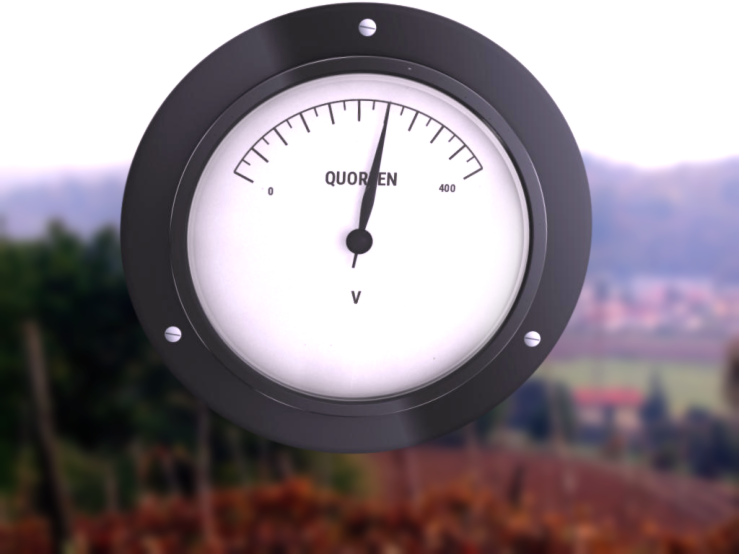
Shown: 240 (V)
